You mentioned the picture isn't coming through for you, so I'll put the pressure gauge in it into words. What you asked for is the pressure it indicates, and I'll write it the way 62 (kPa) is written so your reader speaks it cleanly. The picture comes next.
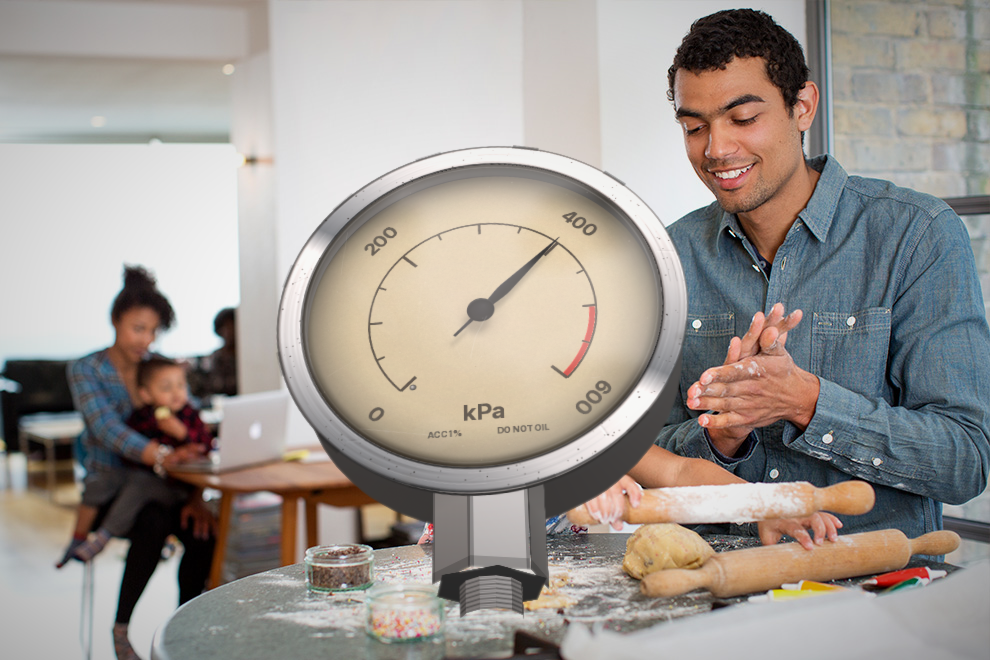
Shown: 400 (kPa)
